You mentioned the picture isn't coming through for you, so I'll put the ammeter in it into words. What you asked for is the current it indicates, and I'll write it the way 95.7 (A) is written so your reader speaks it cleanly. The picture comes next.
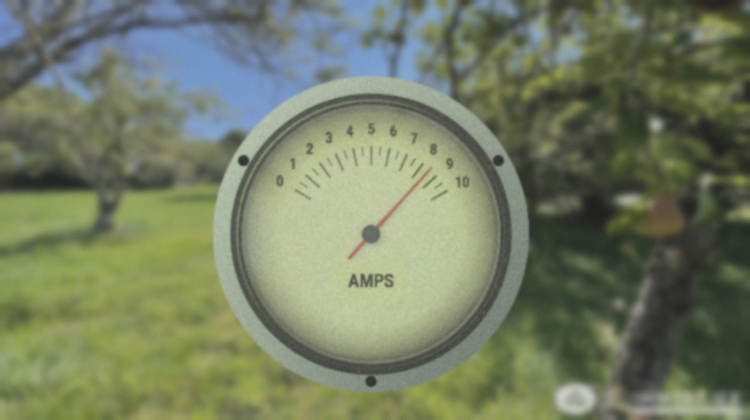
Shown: 8.5 (A)
